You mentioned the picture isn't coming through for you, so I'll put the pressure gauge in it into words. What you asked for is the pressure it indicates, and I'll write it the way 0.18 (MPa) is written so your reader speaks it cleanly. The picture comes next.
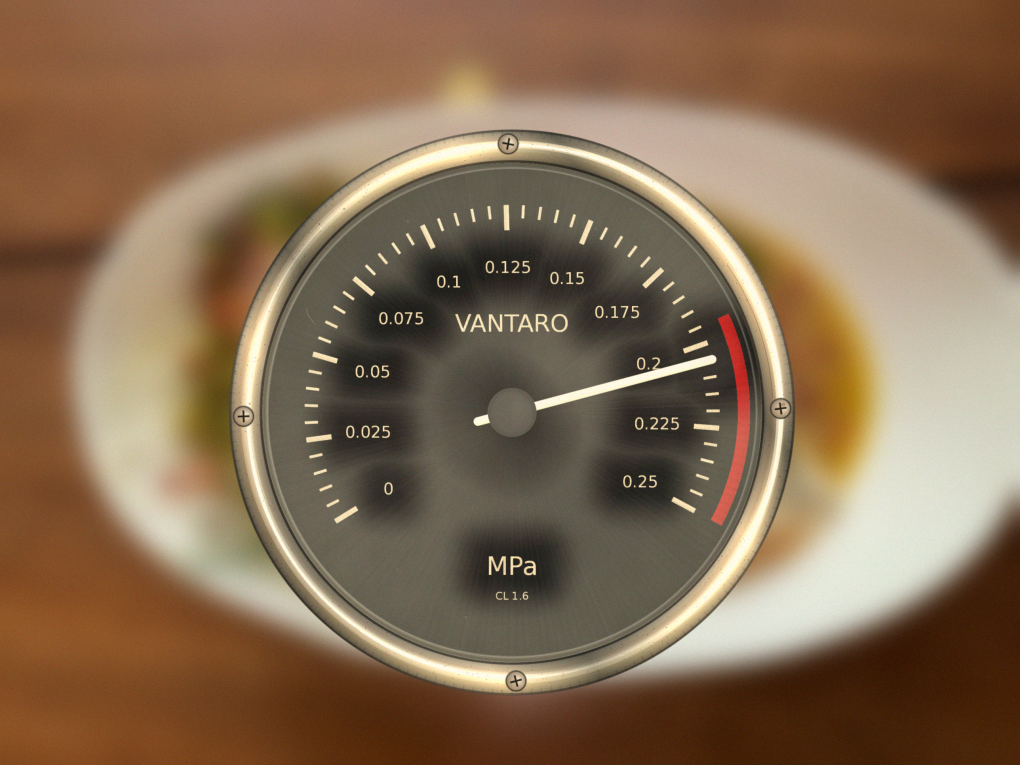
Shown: 0.205 (MPa)
